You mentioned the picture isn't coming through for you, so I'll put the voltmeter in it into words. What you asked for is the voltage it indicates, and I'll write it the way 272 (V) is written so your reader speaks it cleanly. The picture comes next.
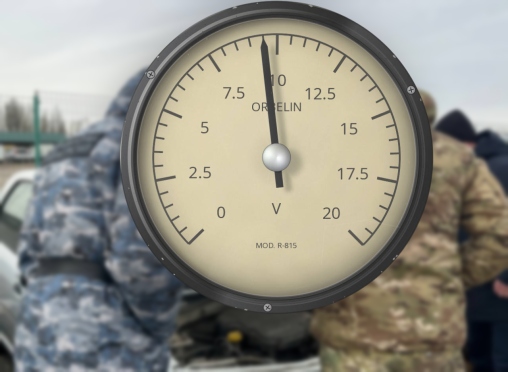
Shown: 9.5 (V)
